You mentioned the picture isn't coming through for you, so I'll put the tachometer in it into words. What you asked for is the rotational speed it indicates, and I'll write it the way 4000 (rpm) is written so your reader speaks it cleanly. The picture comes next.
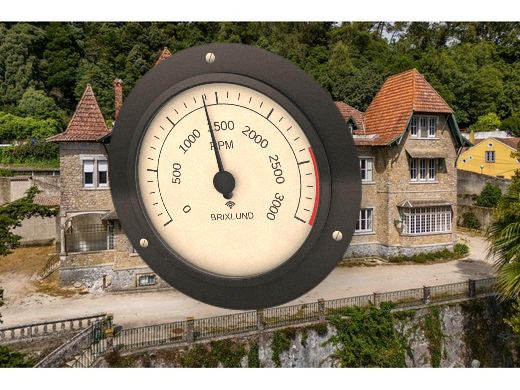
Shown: 1400 (rpm)
